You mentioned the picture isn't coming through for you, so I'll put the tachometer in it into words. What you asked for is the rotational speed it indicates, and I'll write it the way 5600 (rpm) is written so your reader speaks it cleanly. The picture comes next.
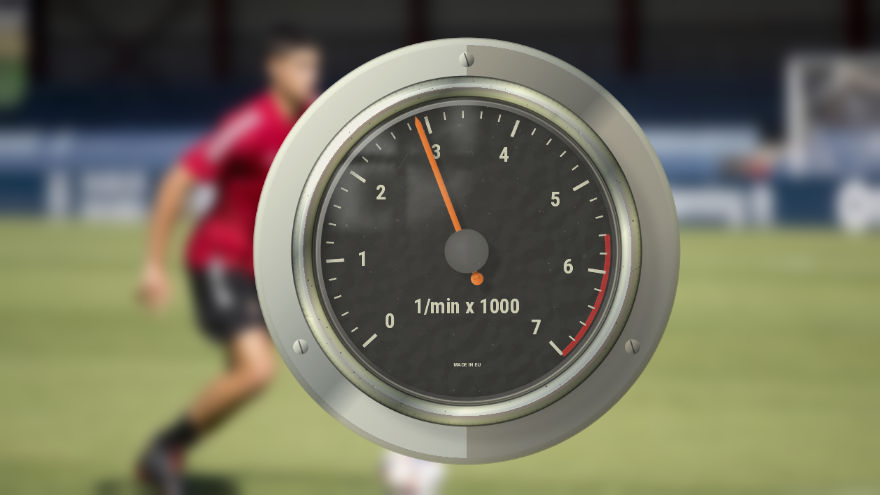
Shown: 2900 (rpm)
